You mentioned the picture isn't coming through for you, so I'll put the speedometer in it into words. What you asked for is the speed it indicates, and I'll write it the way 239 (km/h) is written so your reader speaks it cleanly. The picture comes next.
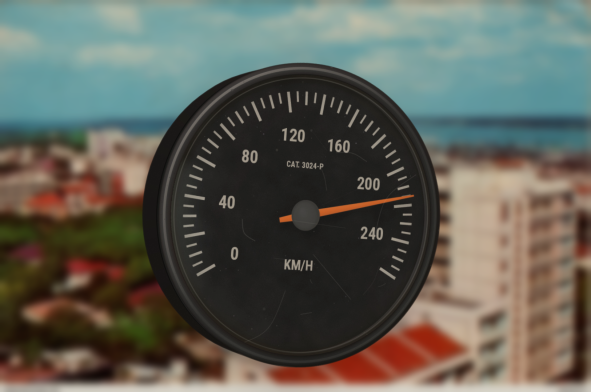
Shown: 215 (km/h)
